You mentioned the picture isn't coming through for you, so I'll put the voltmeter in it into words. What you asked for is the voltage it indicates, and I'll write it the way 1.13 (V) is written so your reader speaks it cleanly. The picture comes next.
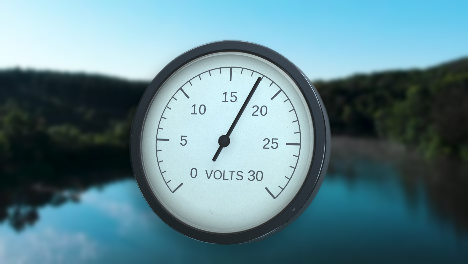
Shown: 18 (V)
